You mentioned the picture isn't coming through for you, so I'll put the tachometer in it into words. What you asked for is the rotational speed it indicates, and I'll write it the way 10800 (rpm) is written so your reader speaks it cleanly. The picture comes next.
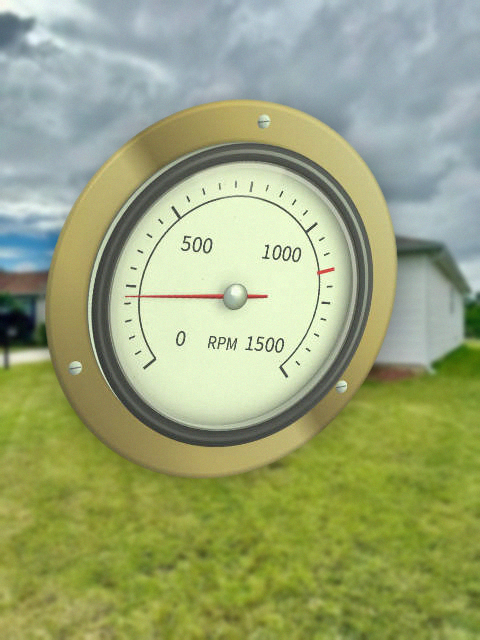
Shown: 225 (rpm)
